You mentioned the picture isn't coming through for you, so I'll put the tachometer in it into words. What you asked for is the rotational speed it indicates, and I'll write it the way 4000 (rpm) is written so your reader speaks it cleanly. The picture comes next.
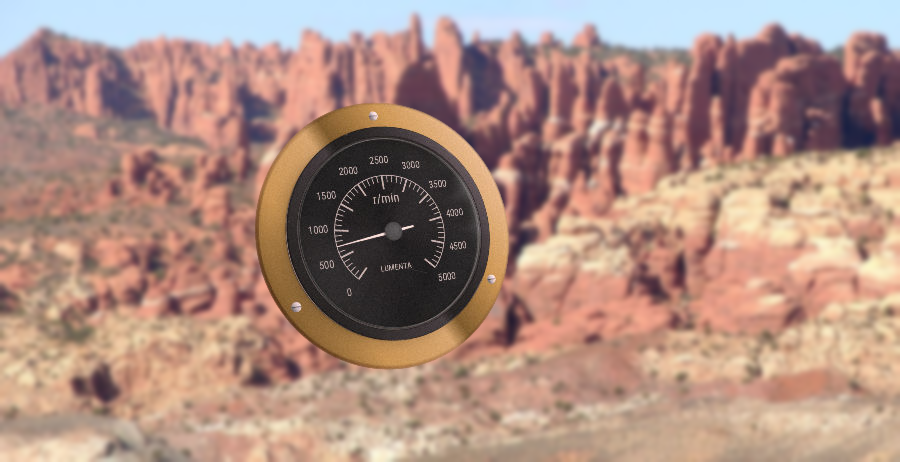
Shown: 700 (rpm)
